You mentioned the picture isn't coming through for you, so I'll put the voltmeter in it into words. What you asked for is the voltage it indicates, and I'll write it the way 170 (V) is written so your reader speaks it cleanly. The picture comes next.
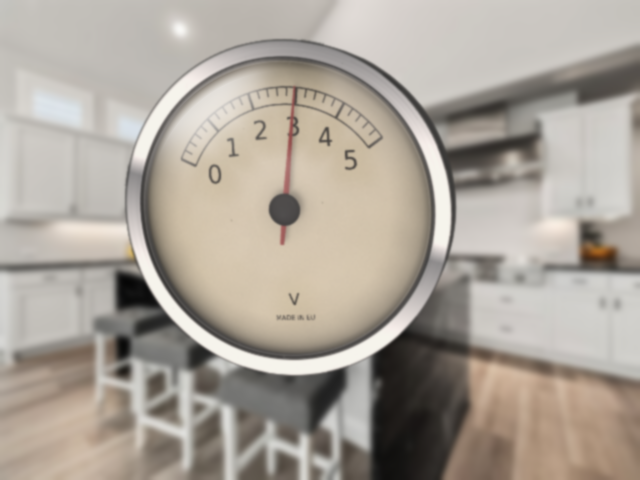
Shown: 3 (V)
